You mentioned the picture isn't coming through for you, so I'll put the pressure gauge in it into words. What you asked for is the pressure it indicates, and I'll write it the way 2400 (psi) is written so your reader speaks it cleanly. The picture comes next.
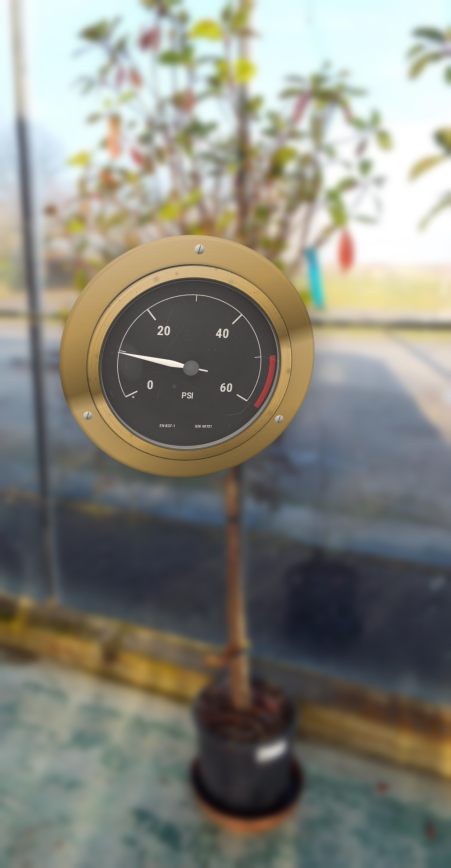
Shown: 10 (psi)
